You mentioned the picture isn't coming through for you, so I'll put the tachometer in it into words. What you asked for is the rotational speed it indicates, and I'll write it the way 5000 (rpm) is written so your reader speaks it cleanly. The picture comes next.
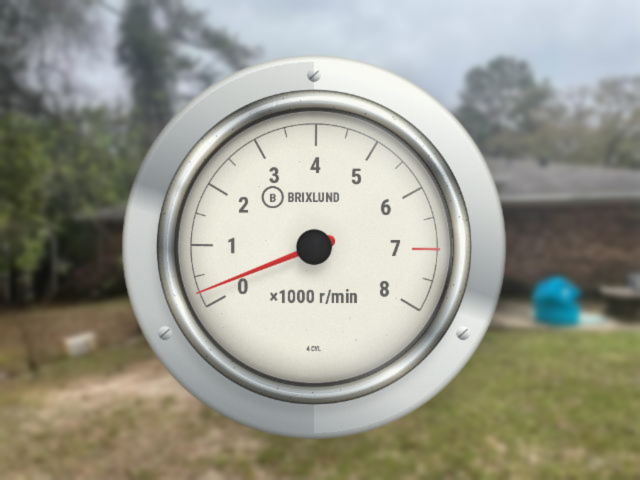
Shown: 250 (rpm)
